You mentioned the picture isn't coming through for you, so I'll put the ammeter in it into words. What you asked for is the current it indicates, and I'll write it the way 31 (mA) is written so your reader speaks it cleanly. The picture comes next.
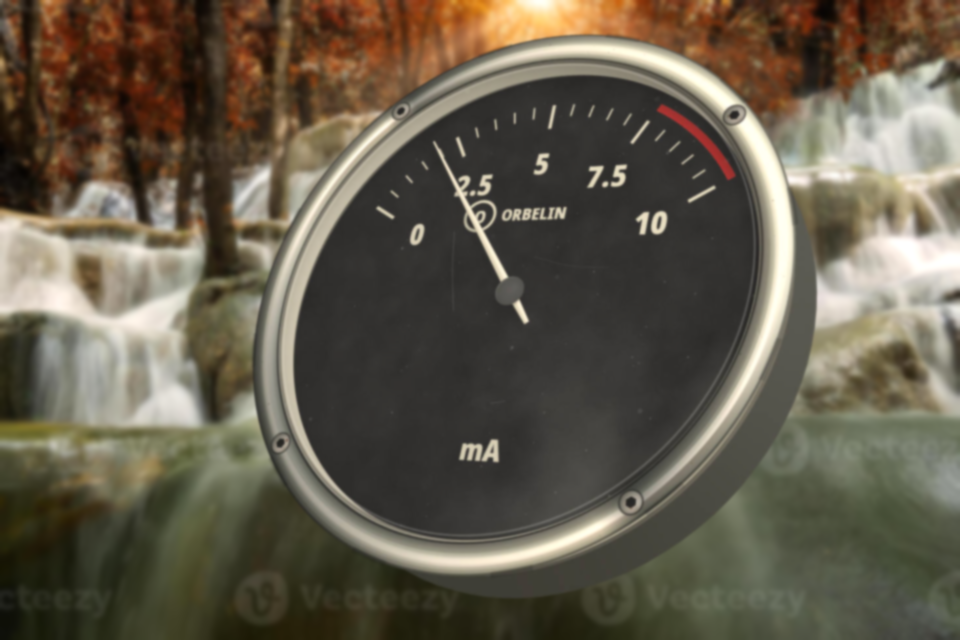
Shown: 2 (mA)
